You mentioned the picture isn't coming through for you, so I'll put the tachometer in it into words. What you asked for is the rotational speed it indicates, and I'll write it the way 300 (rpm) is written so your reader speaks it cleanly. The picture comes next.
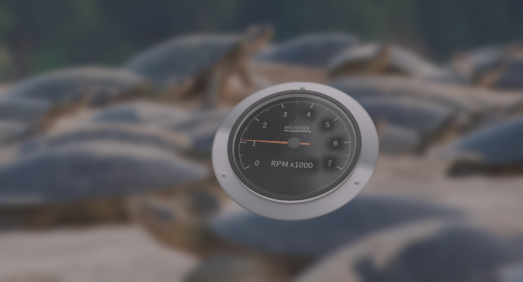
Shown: 1000 (rpm)
